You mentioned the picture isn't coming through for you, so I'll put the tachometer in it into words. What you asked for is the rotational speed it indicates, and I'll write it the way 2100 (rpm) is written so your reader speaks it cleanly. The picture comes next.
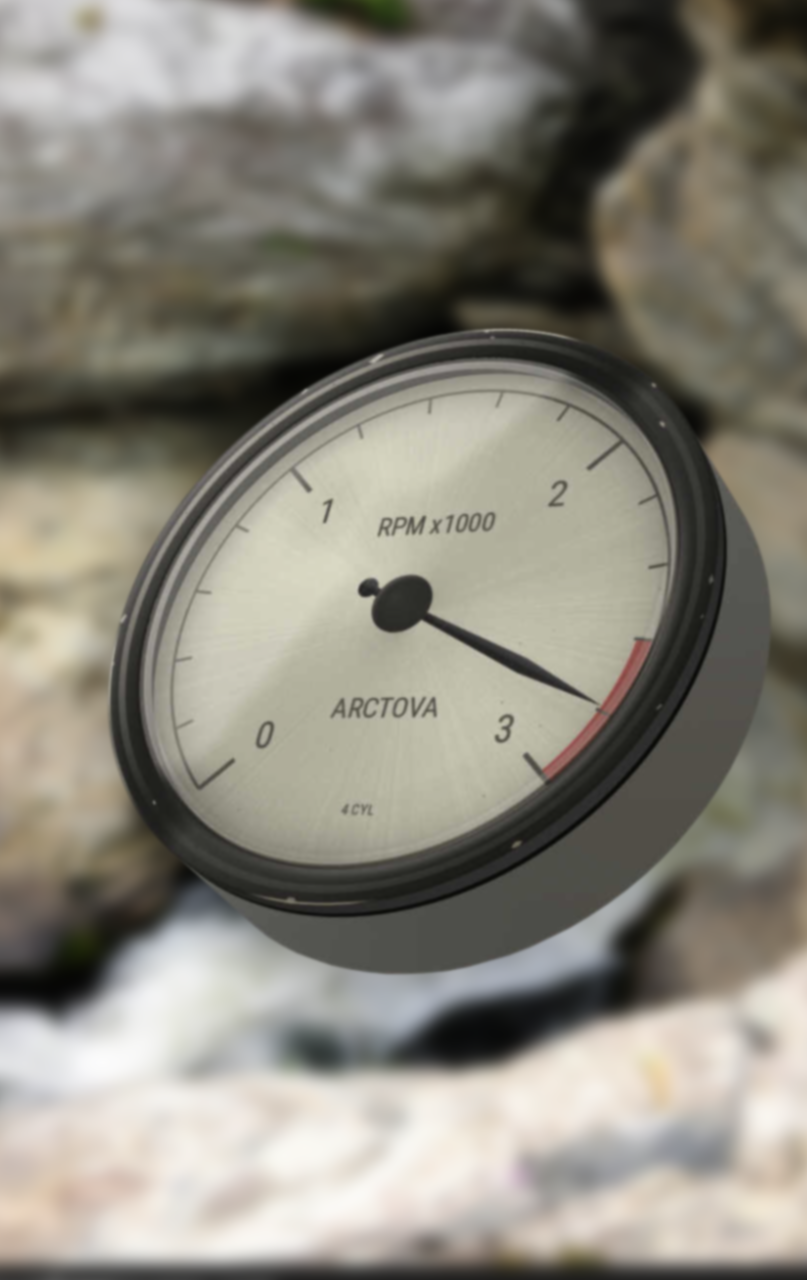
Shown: 2800 (rpm)
